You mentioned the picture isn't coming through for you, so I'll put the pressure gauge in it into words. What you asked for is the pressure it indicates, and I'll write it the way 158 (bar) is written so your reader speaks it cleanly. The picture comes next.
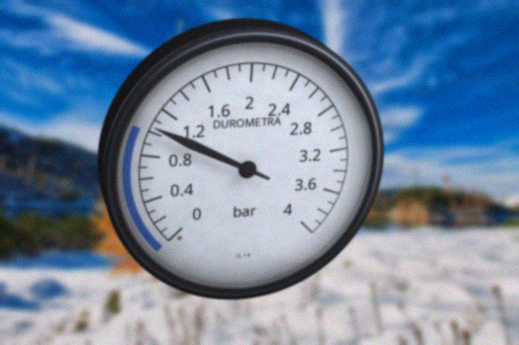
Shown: 1.05 (bar)
